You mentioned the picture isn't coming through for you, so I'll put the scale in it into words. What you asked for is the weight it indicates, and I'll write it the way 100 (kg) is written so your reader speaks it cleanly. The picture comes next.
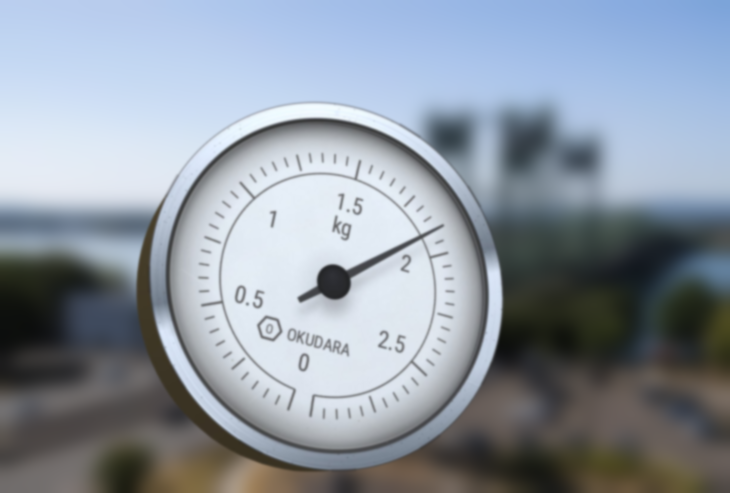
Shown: 1.9 (kg)
